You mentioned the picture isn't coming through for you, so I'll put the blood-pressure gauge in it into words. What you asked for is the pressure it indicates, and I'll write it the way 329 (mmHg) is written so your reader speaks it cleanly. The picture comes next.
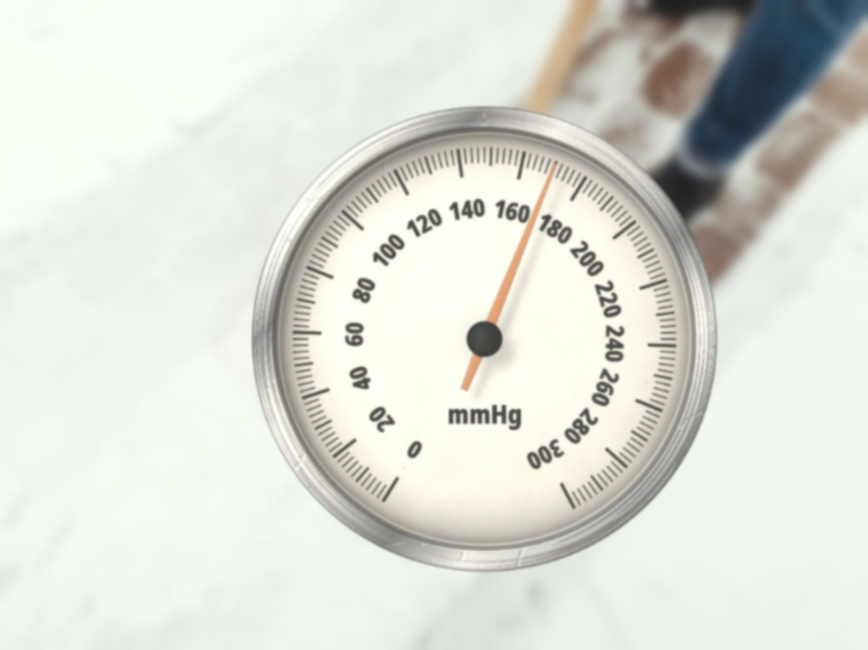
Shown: 170 (mmHg)
